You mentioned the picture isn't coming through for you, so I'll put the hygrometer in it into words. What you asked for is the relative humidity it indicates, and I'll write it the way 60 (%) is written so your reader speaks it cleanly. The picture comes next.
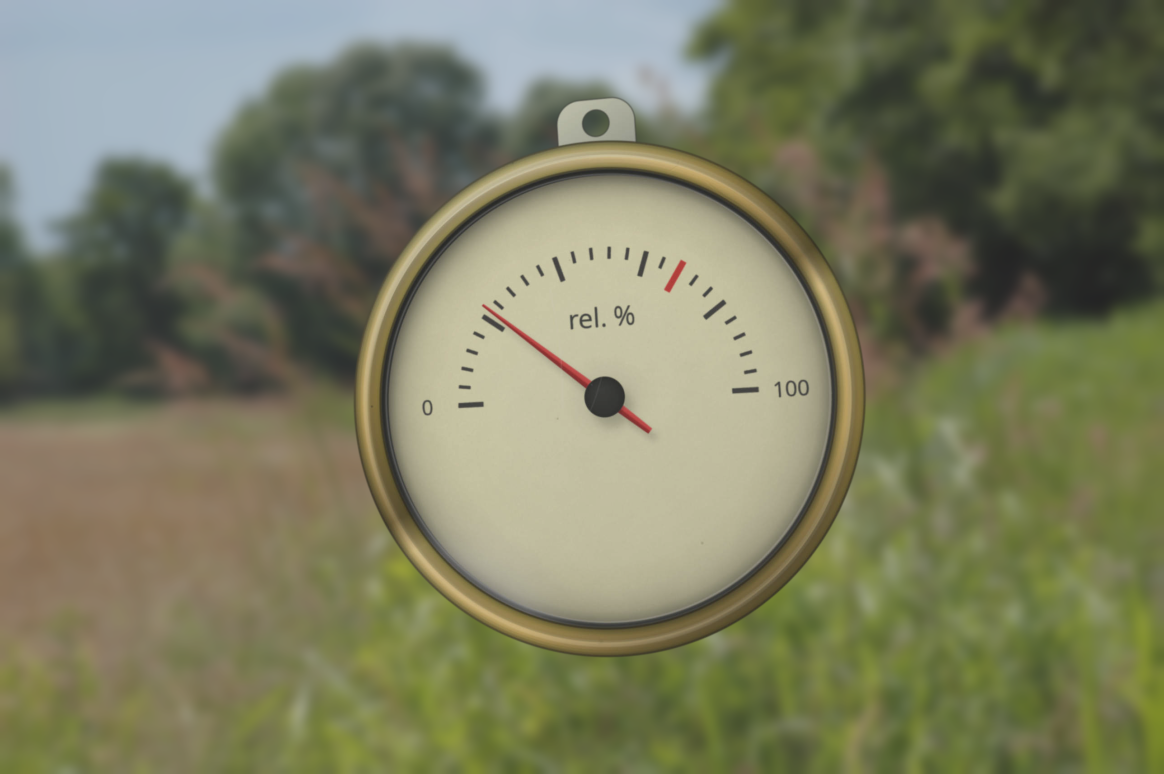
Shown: 22 (%)
